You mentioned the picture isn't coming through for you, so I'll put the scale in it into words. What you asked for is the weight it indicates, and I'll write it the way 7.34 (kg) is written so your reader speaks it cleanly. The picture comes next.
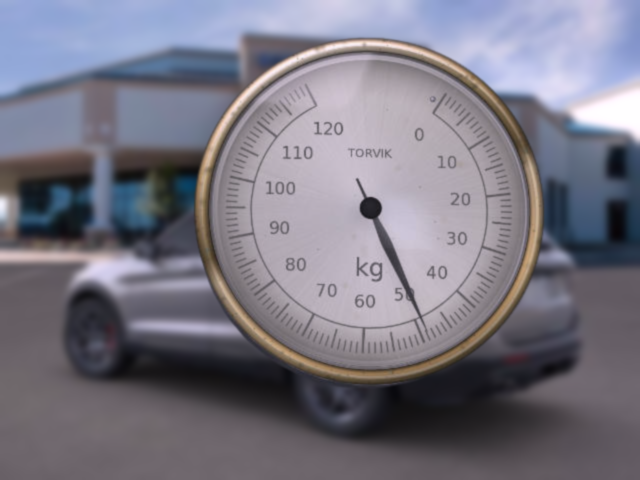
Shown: 49 (kg)
